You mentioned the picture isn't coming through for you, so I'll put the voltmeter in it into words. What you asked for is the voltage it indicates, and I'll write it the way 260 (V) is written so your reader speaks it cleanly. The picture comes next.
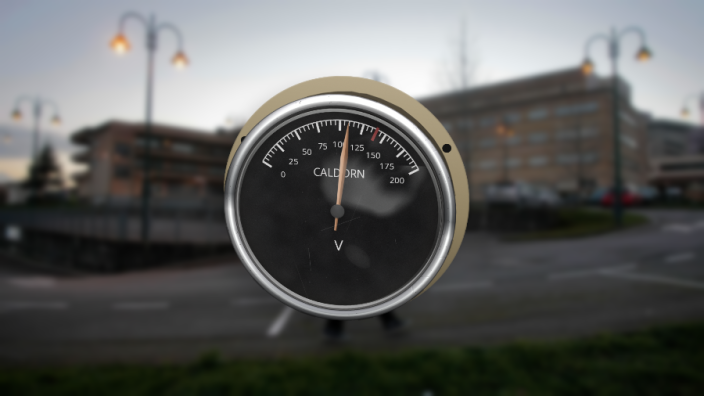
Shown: 110 (V)
